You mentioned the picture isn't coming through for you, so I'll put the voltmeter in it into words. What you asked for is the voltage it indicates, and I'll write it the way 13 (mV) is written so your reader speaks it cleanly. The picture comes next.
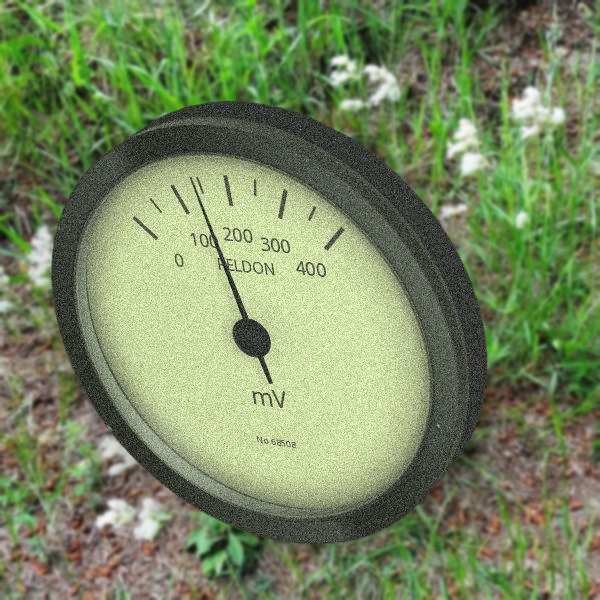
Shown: 150 (mV)
